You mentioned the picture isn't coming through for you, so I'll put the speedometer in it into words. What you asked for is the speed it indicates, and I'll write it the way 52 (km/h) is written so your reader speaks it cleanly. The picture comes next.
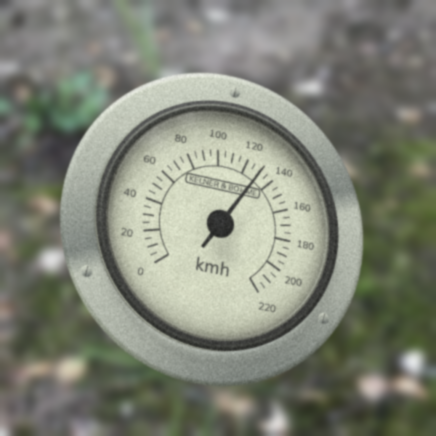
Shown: 130 (km/h)
